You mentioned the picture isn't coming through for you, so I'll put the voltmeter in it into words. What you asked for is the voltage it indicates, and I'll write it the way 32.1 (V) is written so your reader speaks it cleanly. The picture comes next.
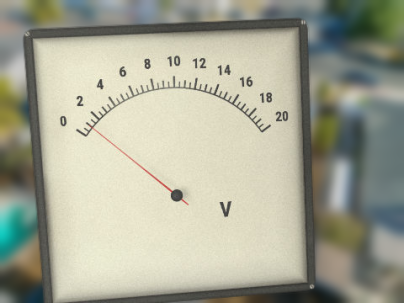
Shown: 1 (V)
